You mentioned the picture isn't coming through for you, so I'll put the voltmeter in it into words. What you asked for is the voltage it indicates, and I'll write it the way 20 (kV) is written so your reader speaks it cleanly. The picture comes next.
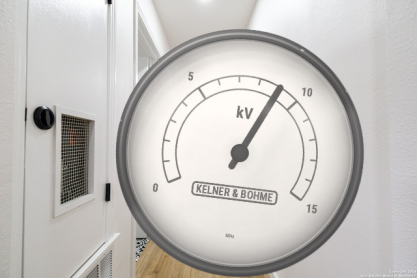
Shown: 9 (kV)
